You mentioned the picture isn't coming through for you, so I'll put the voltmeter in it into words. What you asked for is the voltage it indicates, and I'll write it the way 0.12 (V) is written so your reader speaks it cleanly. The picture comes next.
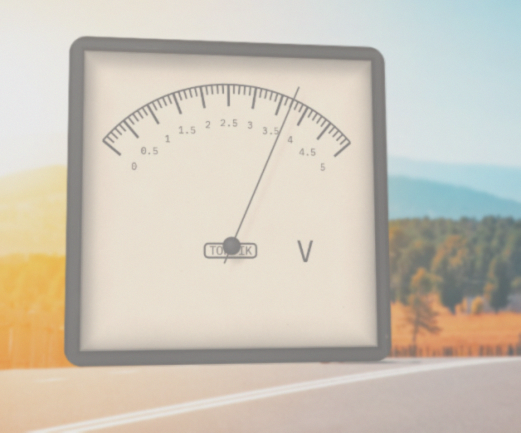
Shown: 3.7 (V)
